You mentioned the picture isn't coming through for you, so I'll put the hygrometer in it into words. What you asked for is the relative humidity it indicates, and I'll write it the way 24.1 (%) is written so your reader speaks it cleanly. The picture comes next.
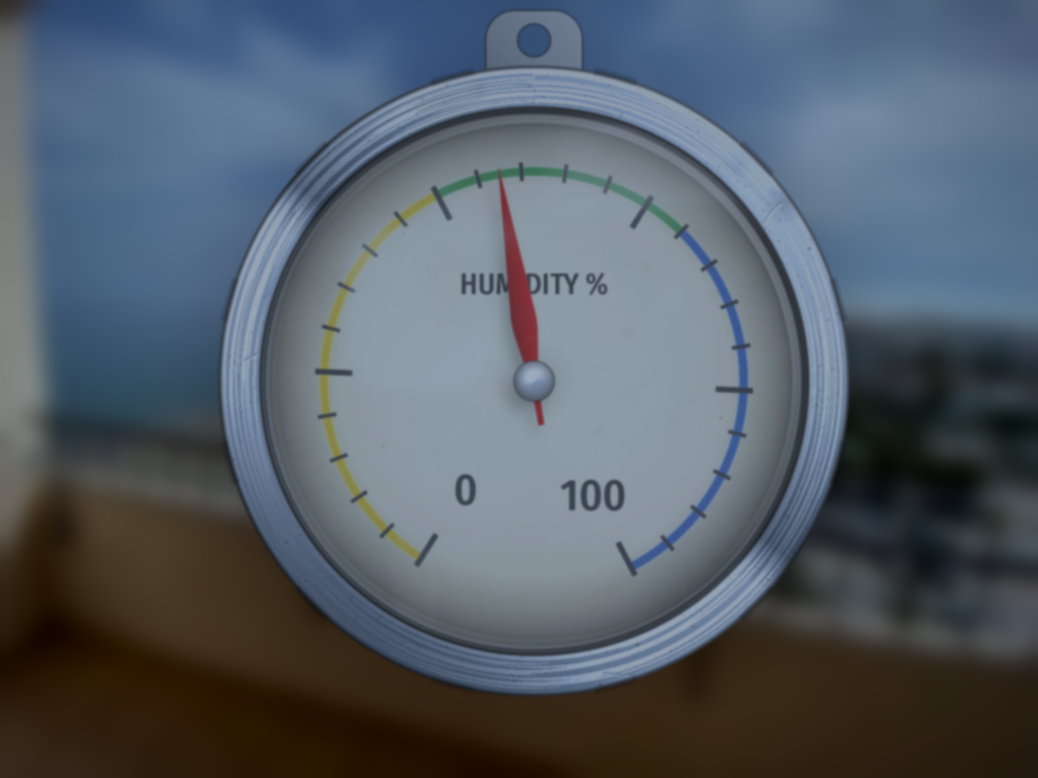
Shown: 46 (%)
